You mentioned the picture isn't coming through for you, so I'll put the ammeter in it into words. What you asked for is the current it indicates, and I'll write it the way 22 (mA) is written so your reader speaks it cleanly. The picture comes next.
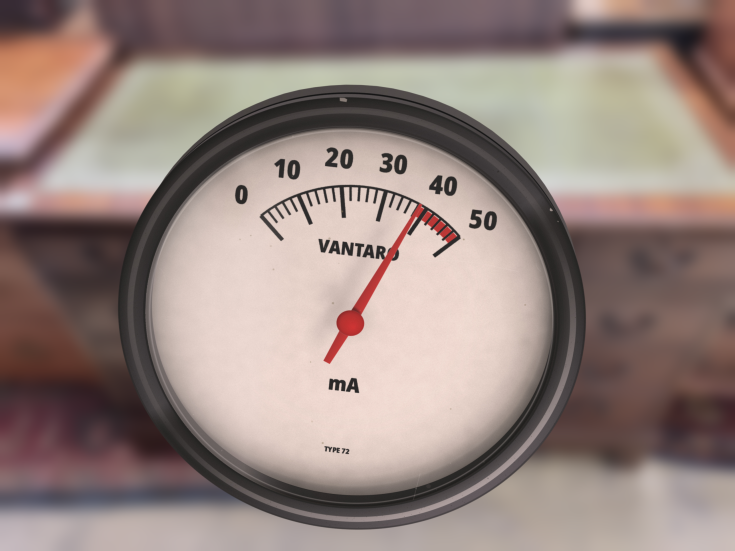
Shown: 38 (mA)
